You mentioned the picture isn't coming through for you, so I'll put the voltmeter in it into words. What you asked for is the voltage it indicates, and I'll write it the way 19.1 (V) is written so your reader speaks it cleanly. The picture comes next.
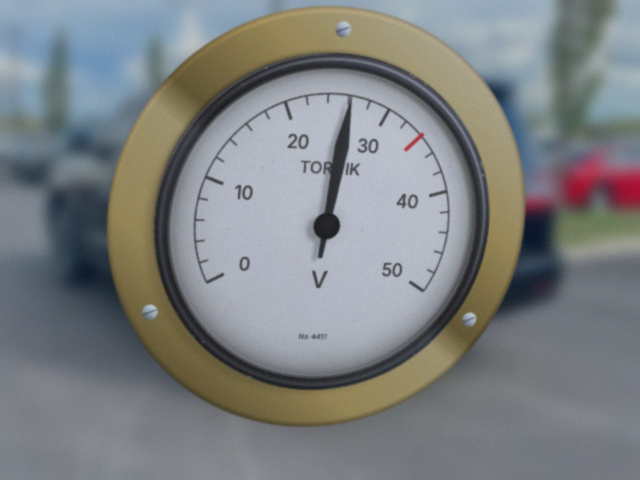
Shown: 26 (V)
